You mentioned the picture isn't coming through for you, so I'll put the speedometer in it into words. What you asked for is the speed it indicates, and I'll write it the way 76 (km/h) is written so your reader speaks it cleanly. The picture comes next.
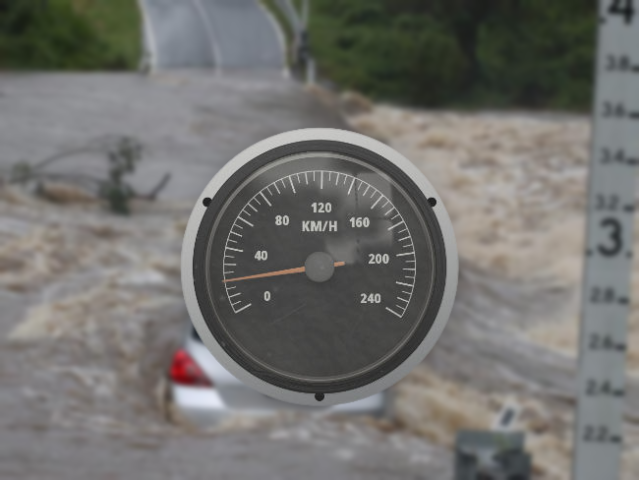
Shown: 20 (km/h)
